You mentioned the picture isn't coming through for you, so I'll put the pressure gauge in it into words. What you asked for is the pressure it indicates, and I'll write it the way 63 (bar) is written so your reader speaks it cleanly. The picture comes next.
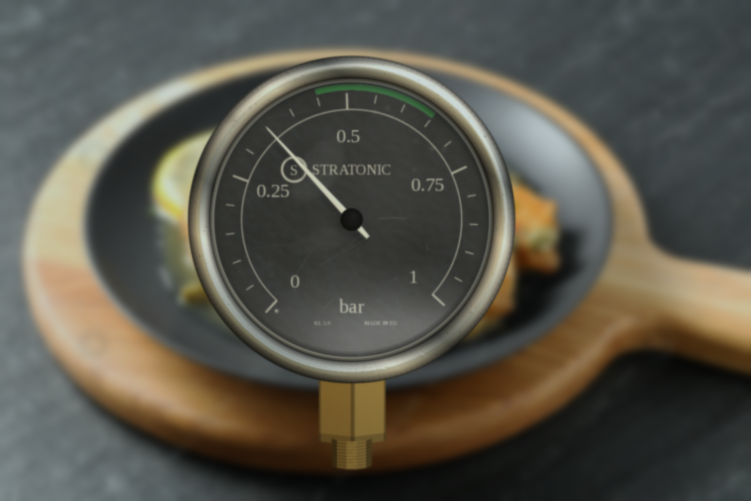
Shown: 0.35 (bar)
